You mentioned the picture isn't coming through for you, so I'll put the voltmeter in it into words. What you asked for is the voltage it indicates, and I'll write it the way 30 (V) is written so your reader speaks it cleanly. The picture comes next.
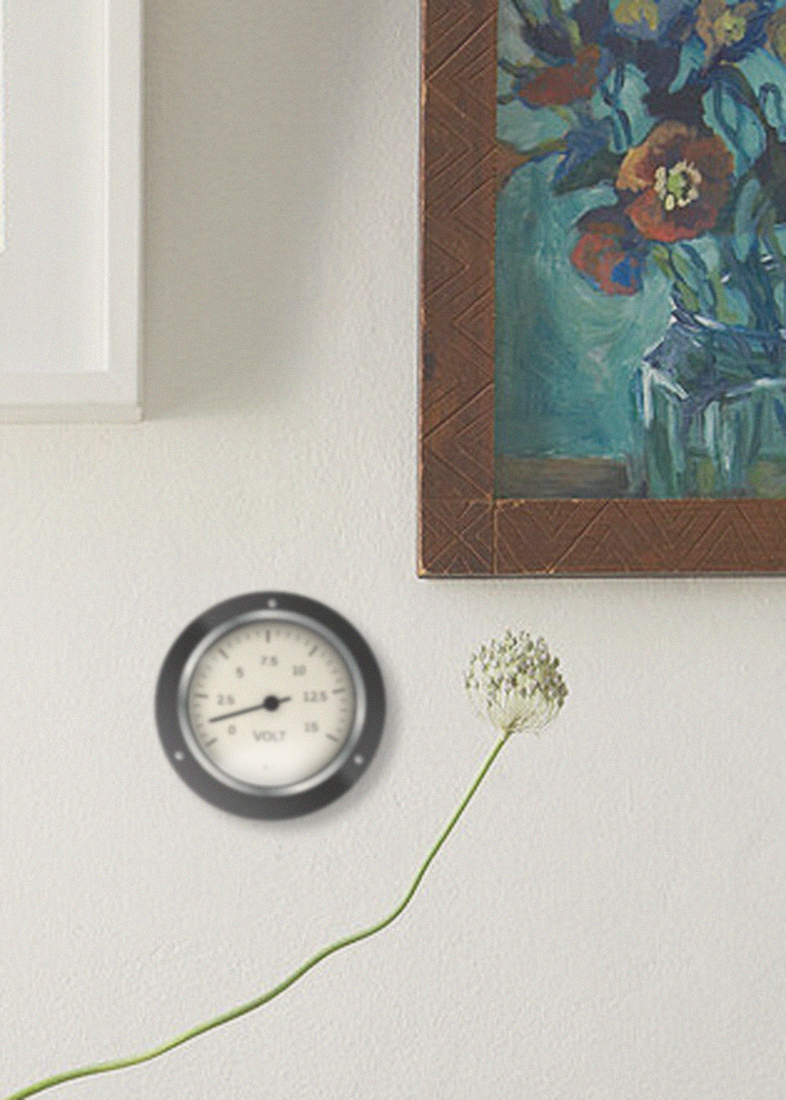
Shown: 1 (V)
